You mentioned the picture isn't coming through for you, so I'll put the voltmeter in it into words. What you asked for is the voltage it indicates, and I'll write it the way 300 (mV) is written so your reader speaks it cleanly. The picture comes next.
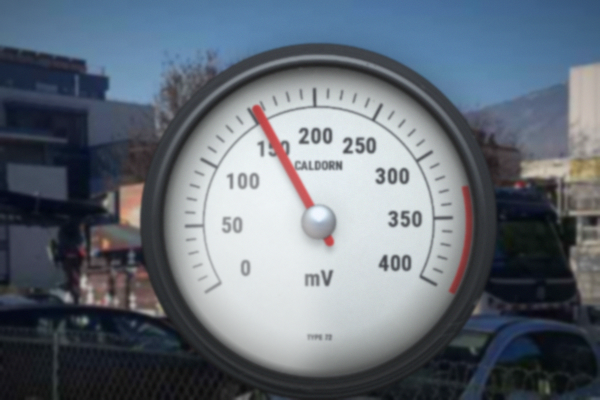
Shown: 155 (mV)
